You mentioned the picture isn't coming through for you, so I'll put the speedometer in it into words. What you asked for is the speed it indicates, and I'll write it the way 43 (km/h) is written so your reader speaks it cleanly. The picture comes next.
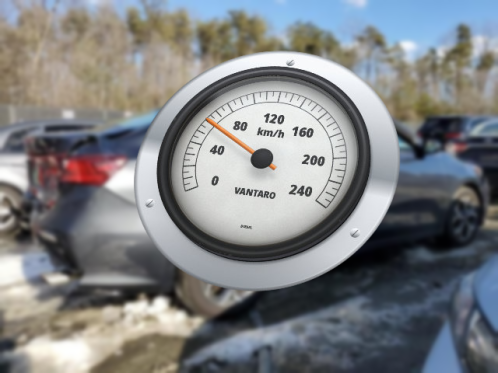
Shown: 60 (km/h)
